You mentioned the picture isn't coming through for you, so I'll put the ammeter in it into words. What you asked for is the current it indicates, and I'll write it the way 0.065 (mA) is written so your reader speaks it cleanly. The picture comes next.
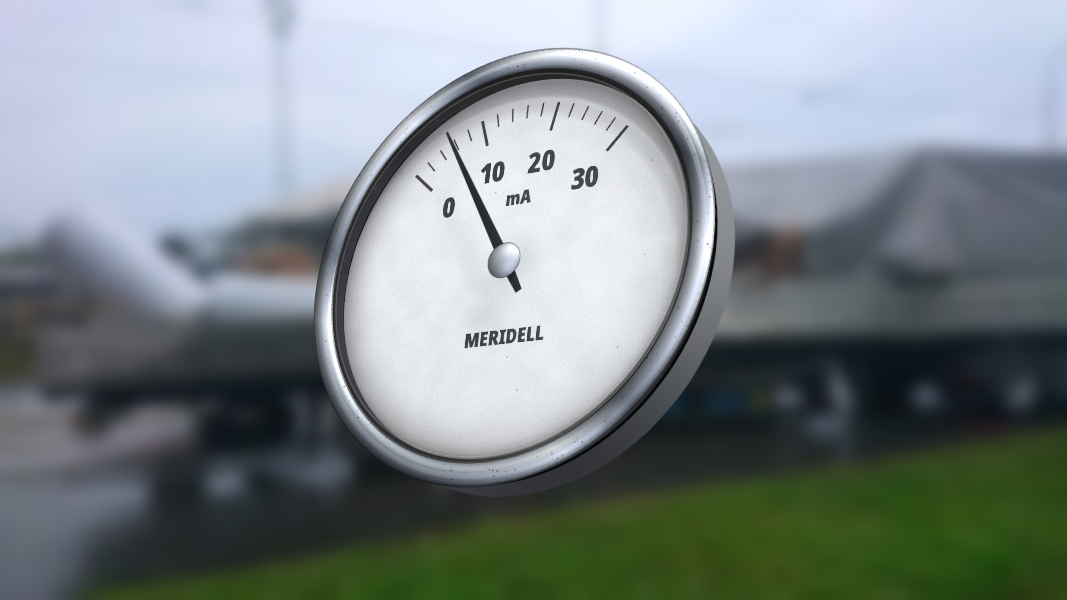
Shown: 6 (mA)
